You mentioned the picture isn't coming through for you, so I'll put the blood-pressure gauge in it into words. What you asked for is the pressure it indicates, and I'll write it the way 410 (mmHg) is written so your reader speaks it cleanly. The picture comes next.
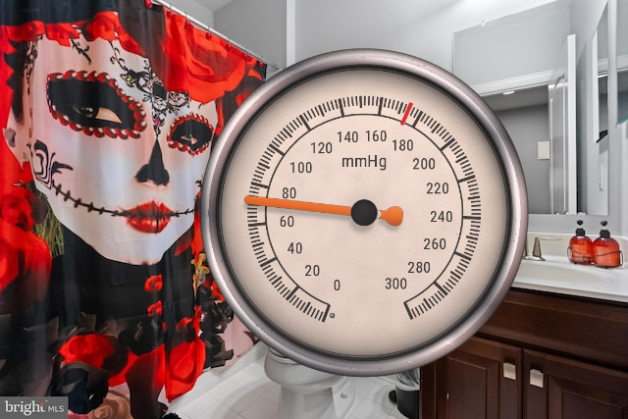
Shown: 72 (mmHg)
